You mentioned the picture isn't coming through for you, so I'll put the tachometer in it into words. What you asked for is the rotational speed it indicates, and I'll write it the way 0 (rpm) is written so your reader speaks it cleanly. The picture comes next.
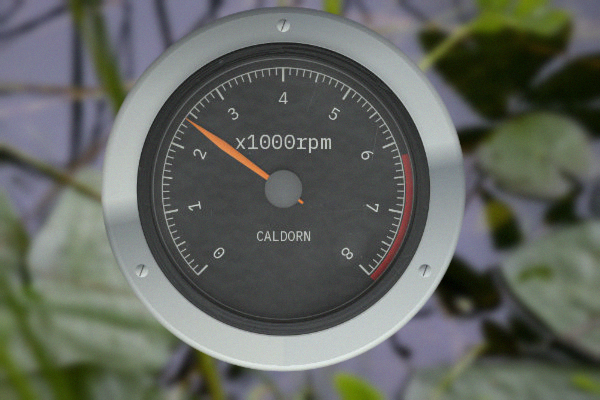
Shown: 2400 (rpm)
